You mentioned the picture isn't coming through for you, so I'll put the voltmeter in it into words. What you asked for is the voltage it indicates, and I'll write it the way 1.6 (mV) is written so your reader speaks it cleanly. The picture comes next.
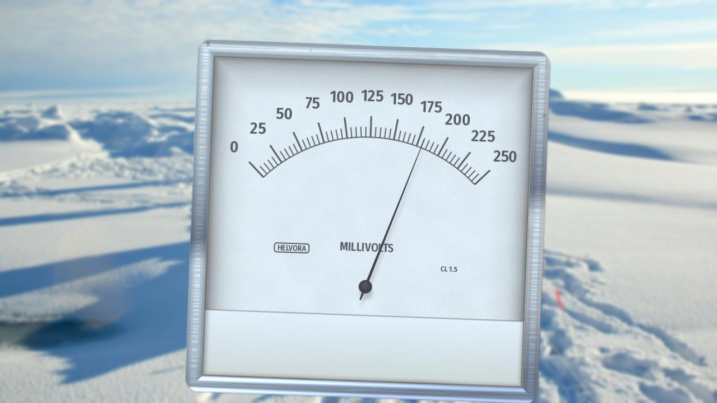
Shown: 180 (mV)
